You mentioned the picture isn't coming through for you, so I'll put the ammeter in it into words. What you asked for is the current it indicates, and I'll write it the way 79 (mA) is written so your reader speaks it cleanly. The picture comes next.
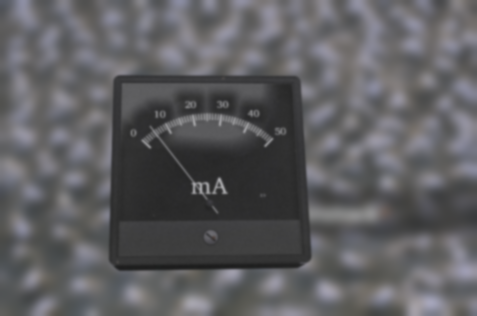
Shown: 5 (mA)
